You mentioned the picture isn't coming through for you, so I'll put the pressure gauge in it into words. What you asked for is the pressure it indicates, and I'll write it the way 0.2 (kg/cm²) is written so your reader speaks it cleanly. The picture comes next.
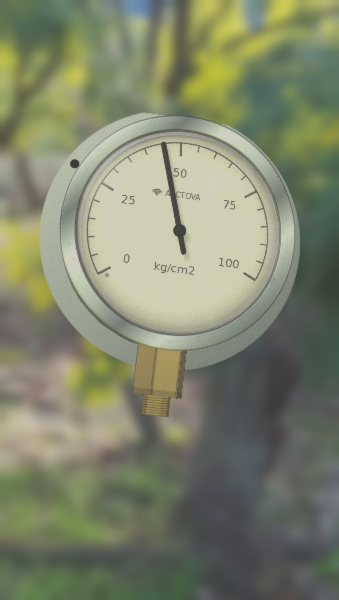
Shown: 45 (kg/cm²)
